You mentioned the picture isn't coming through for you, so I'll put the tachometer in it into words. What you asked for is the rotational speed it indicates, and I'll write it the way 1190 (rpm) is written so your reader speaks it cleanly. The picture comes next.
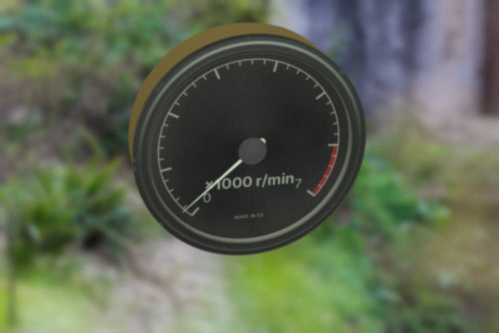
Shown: 200 (rpm)
